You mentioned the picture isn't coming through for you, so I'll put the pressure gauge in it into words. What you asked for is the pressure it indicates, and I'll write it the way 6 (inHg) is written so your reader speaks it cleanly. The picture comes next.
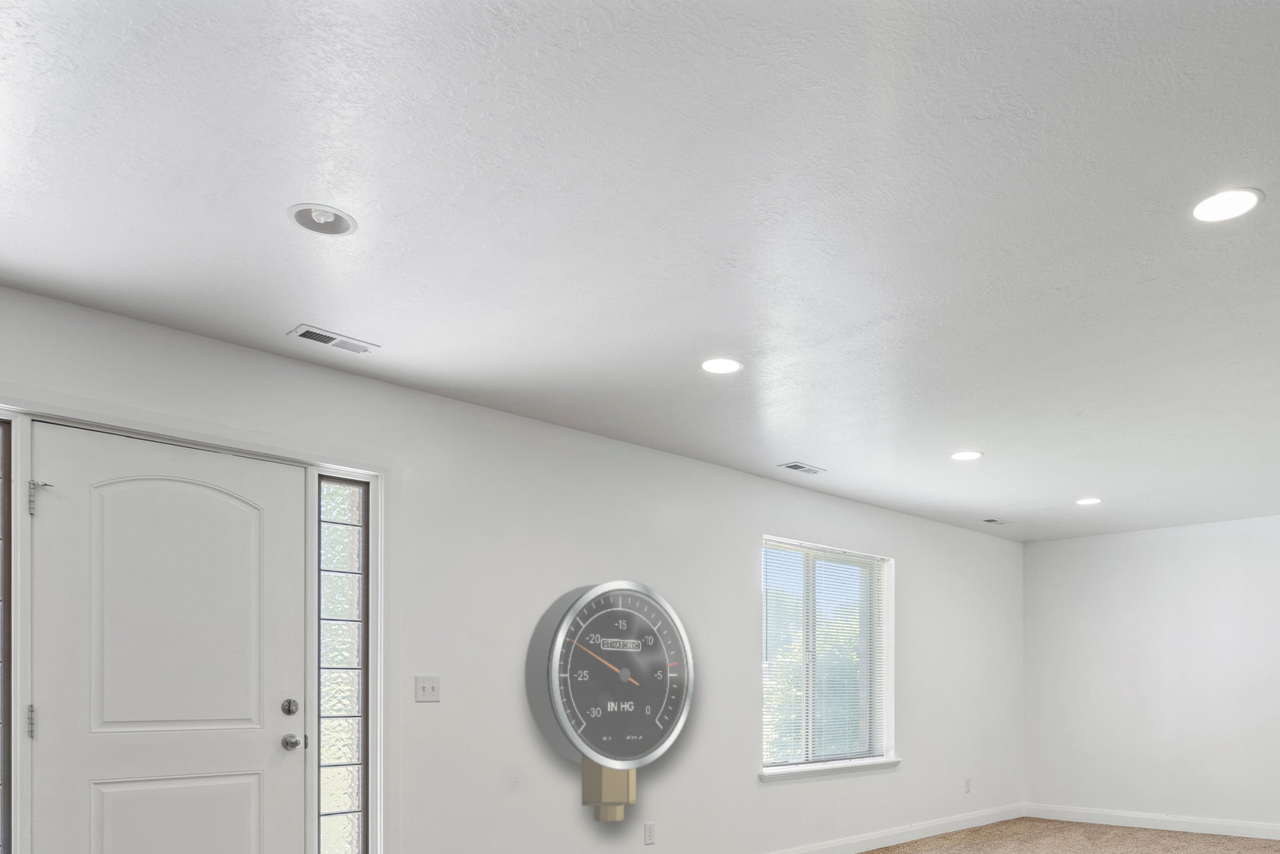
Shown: -22 (inHg)
